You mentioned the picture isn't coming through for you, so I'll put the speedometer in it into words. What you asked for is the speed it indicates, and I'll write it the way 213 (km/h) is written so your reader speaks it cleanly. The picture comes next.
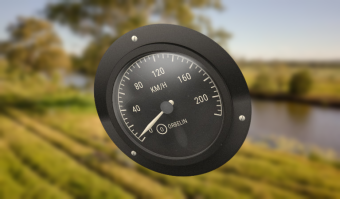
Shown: 5 (km/h)
